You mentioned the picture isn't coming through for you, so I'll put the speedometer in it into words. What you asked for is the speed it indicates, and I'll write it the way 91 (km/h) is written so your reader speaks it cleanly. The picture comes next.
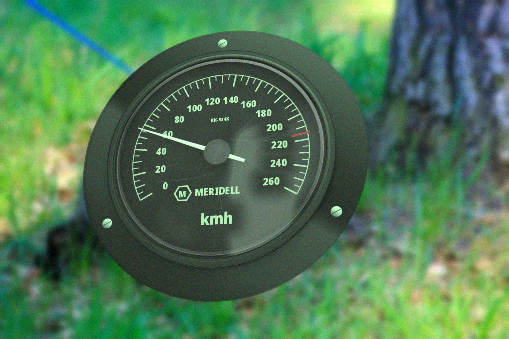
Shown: 55 (km/h)
